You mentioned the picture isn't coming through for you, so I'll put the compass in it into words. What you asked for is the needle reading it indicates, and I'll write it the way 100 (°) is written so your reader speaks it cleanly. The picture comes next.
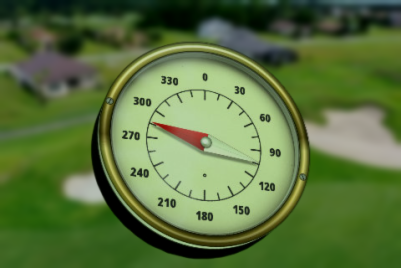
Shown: 285 (°)
